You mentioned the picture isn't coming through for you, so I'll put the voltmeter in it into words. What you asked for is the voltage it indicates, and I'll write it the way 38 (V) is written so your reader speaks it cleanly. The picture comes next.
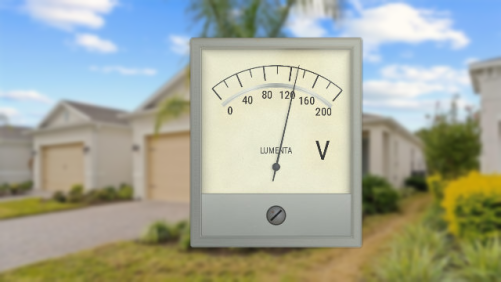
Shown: 130 (V)
